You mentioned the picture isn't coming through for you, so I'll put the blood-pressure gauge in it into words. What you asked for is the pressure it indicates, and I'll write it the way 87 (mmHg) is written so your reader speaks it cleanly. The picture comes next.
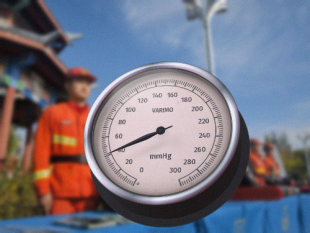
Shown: 40 (mmHg)
